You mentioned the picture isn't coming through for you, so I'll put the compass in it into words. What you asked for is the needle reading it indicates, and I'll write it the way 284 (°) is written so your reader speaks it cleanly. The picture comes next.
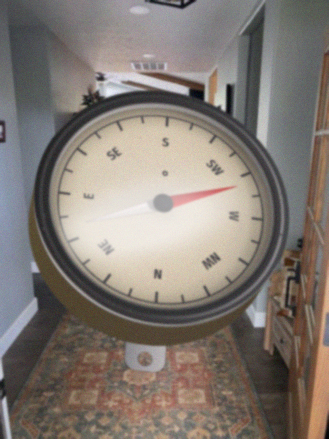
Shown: 247.5 (°)
